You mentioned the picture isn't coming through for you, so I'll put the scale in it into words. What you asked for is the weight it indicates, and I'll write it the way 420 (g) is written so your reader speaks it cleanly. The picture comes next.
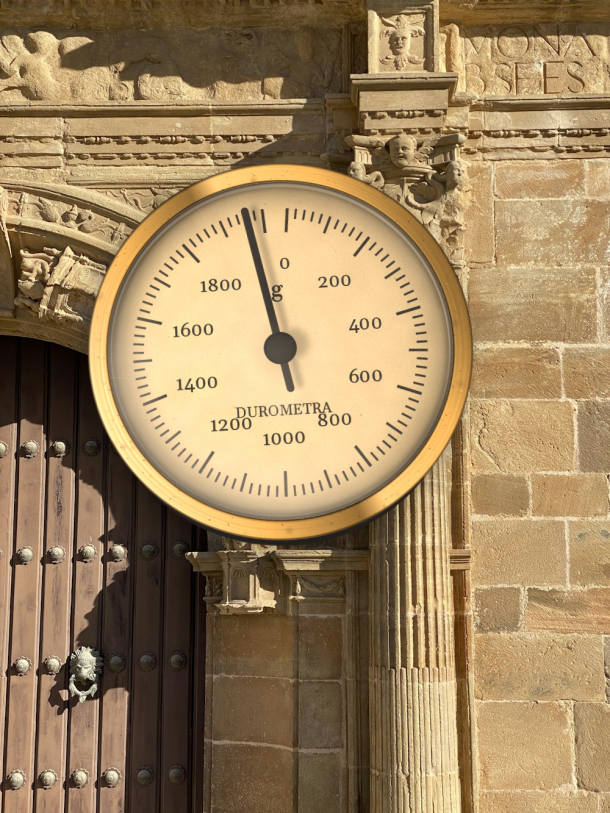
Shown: 1960 (g)
